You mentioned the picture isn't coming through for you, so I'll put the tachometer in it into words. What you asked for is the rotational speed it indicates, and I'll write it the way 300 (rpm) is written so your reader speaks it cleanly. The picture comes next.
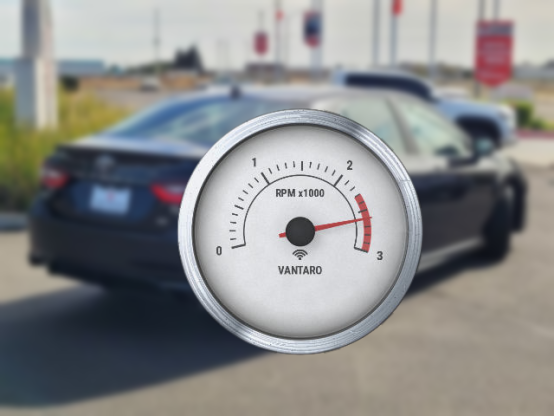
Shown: 2600 (rpm)
